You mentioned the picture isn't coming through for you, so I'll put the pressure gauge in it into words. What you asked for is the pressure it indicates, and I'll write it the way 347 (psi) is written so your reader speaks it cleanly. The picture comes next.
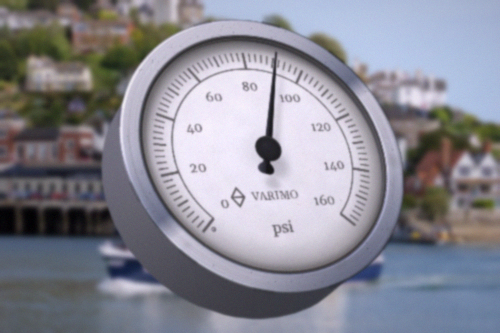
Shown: 90 (psi)
